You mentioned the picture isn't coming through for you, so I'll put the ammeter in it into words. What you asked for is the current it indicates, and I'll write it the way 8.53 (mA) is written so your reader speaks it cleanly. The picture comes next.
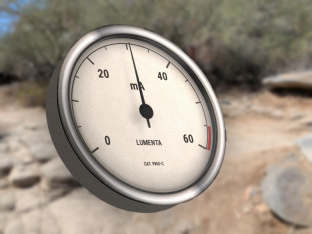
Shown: 30 (mA)
